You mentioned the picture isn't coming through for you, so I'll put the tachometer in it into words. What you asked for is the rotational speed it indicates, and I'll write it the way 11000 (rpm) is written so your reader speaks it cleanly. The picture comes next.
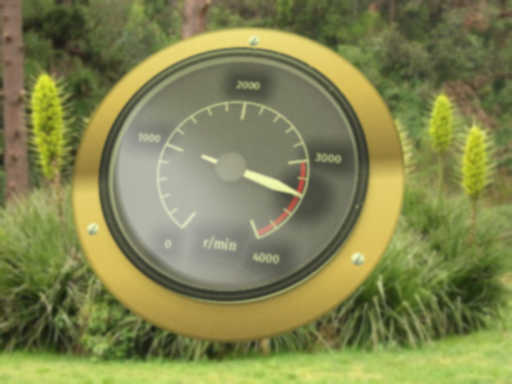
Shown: 3400 (rpm)
